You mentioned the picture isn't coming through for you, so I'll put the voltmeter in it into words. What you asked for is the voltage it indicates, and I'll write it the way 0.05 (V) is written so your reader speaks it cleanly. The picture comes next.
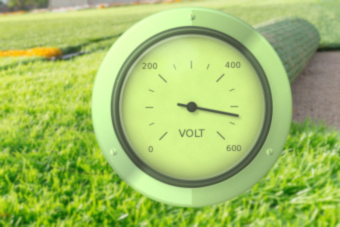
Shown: 525 (V)
